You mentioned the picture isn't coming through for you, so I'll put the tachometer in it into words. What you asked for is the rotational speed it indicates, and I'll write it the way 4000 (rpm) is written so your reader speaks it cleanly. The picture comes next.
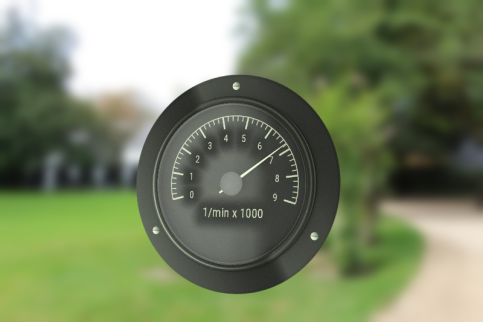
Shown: 6800 (rpm)
